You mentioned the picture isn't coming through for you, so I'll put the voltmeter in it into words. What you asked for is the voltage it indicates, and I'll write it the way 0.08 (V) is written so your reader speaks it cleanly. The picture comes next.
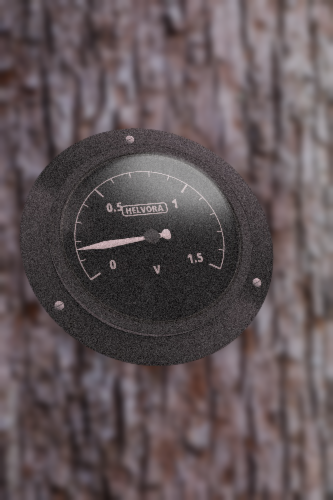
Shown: 0.15 (V)
